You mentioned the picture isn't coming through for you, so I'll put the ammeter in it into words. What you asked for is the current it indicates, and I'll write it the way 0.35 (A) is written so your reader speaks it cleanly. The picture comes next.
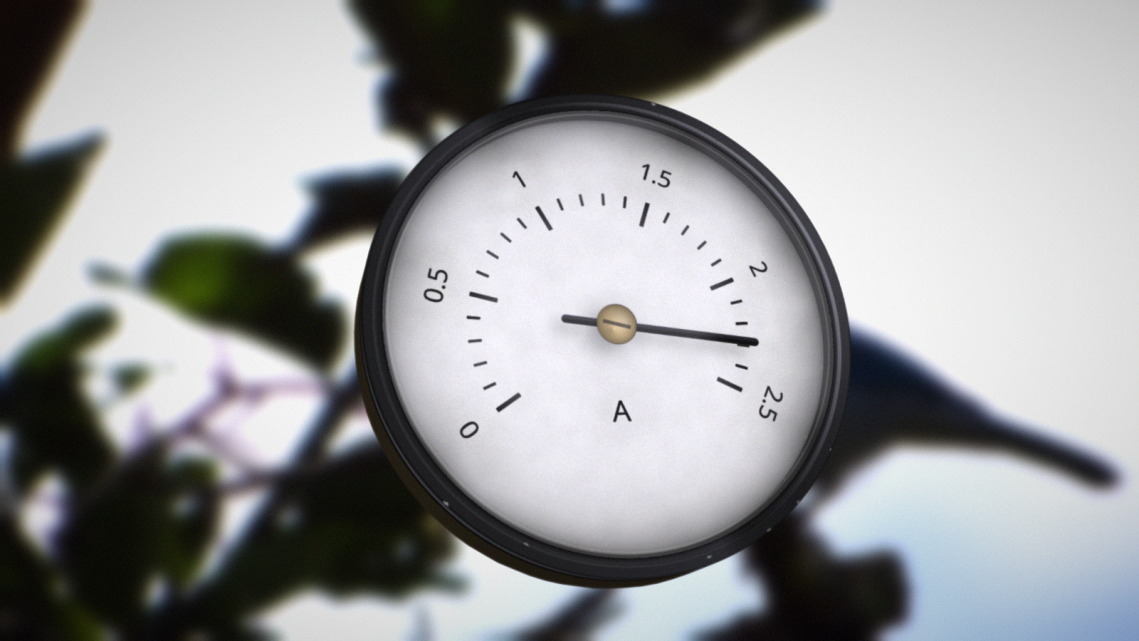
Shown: 2.3 (A)
